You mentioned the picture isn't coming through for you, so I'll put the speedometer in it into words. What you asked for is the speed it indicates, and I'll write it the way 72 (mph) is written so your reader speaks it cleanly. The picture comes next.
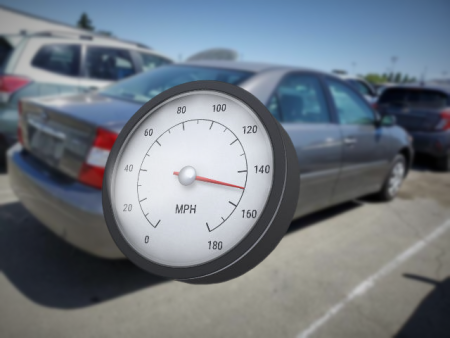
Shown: 150 (mph)
